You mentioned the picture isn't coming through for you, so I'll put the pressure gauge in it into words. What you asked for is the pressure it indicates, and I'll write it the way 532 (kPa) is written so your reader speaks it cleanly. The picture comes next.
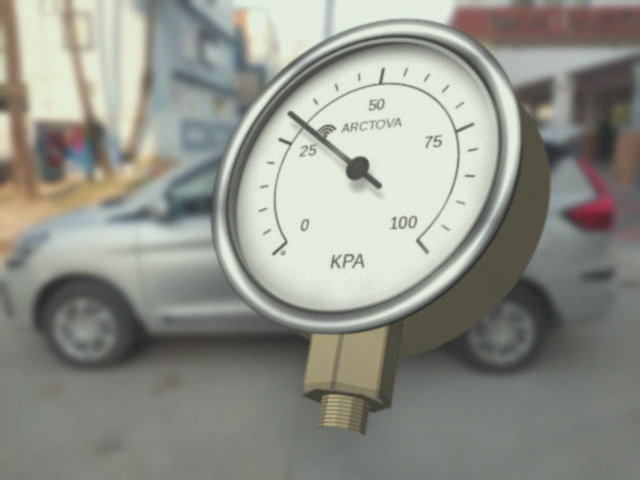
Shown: 30 (kPa)
